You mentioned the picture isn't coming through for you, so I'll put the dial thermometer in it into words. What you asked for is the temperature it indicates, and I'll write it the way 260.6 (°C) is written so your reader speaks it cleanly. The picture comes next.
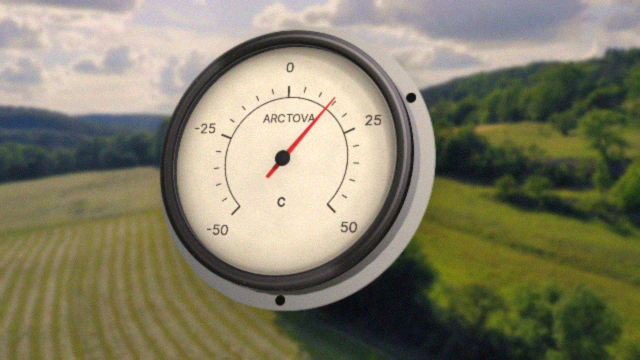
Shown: 15 (°C)
